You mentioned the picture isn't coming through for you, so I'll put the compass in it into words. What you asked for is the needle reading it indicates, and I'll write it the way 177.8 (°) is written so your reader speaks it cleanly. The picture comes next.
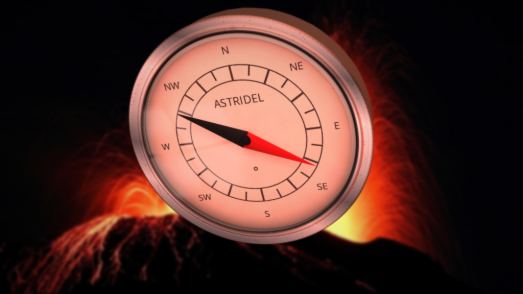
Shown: 120 (°)
